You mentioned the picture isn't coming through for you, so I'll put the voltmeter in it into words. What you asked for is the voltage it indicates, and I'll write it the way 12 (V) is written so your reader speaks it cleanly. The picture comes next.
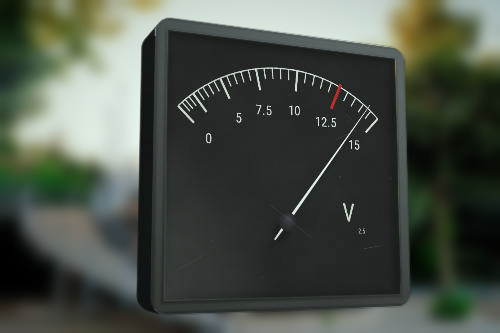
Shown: 14.25 (V)
